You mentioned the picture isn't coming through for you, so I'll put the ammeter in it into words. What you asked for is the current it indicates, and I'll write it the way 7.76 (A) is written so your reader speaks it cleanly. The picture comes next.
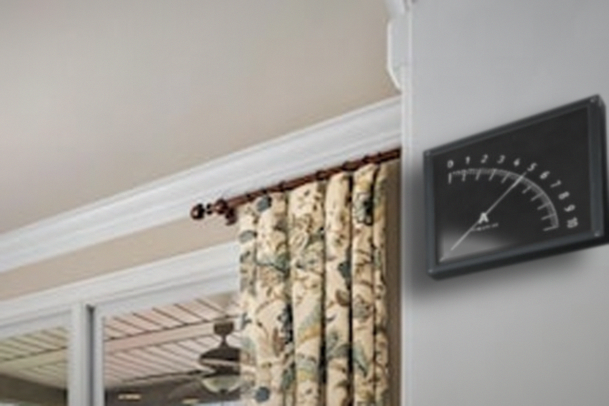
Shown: 5 (A)
